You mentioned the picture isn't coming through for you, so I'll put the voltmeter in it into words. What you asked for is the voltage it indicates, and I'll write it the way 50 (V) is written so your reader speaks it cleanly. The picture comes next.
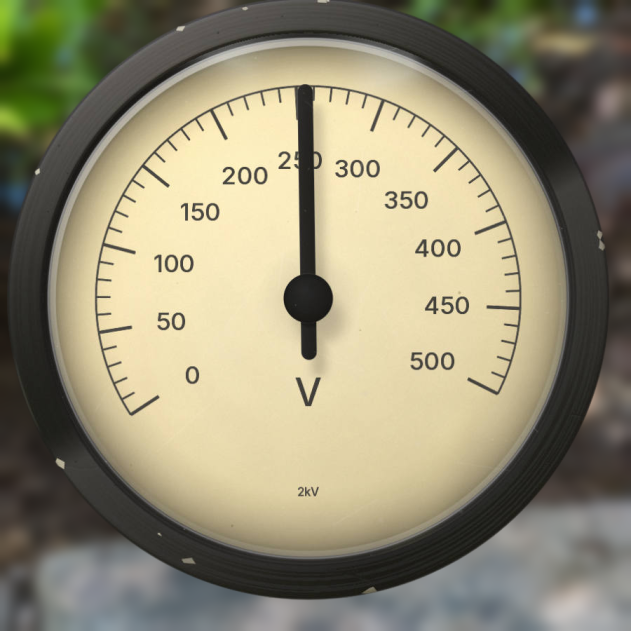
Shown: 255 (V)
